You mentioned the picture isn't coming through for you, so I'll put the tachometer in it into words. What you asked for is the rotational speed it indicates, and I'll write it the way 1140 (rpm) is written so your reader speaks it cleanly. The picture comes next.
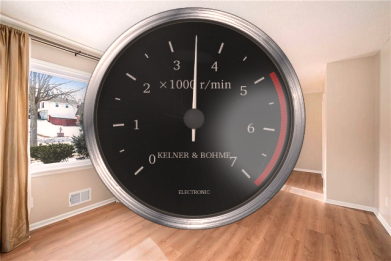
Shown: 3500 (rpm)
